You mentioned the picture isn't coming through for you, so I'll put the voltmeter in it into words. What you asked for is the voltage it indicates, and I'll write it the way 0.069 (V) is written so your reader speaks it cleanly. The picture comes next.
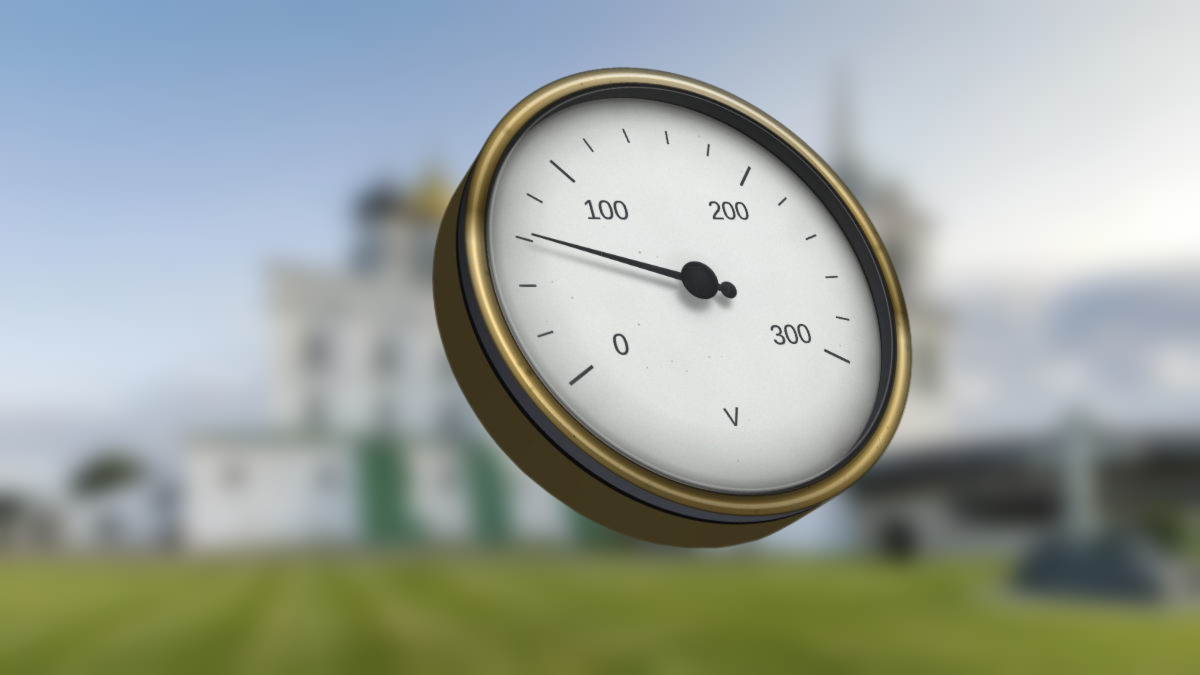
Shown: 60 (V)
